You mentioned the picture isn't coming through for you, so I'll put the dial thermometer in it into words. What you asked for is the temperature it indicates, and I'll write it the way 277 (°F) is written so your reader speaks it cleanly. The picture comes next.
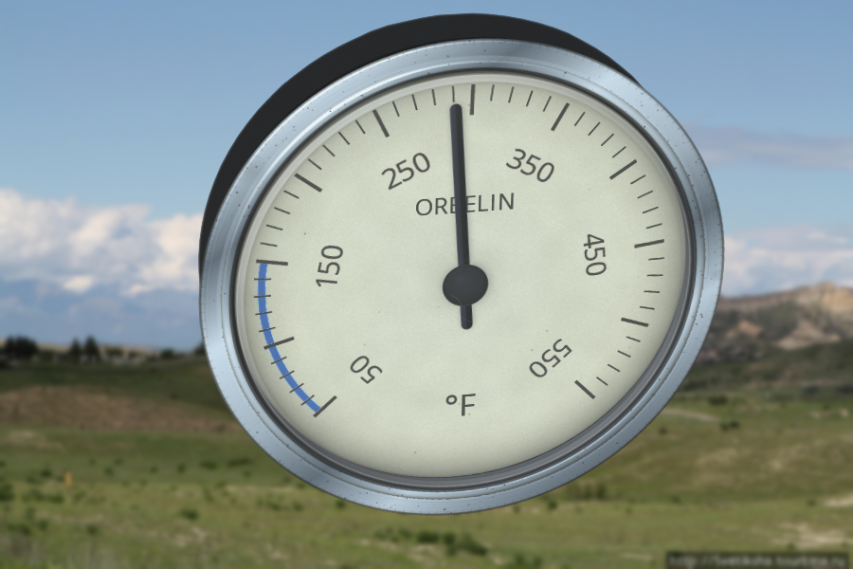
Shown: 290 (°F)
